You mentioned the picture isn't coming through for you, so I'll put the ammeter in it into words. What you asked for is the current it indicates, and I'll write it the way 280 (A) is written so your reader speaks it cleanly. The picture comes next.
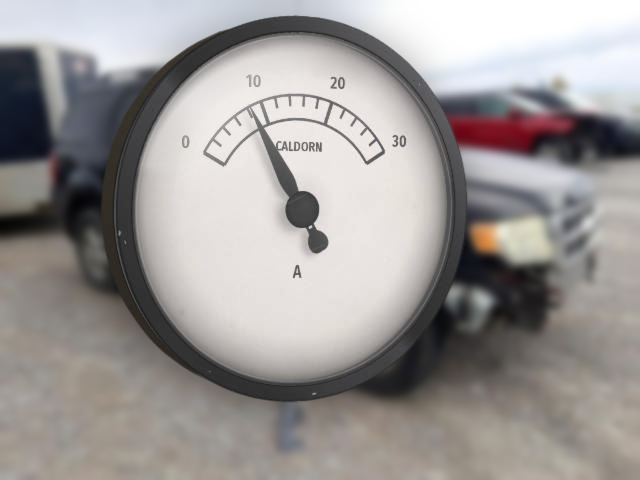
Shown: 8 (A)
